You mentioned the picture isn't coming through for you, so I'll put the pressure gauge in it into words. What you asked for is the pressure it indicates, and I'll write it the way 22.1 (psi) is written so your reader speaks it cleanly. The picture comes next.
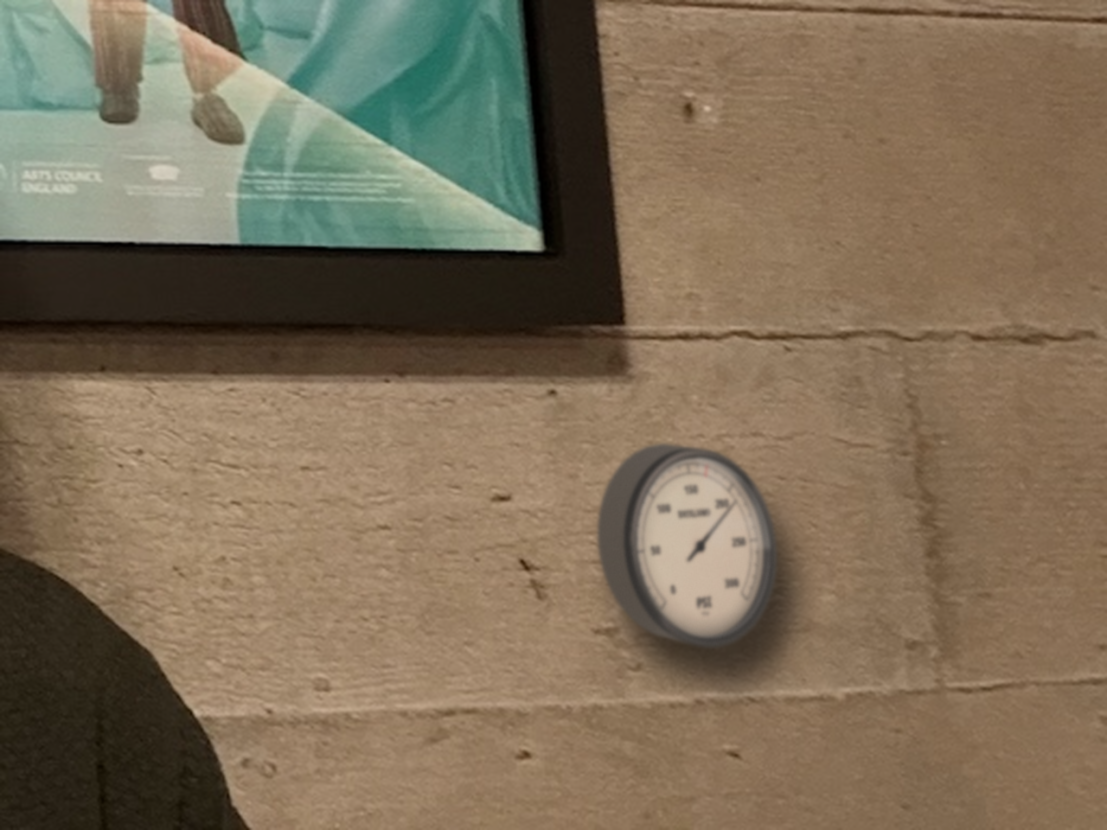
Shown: 210 (psi)
